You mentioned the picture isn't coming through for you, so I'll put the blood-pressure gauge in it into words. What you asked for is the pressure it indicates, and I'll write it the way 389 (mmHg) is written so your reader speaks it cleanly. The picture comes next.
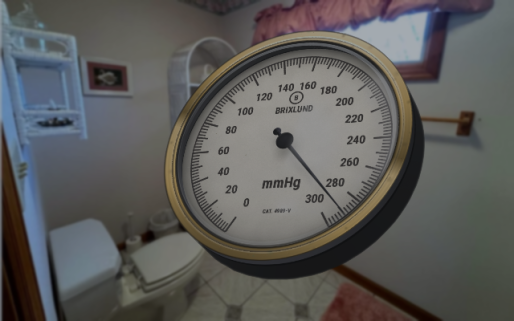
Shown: 290 (mmHg)
